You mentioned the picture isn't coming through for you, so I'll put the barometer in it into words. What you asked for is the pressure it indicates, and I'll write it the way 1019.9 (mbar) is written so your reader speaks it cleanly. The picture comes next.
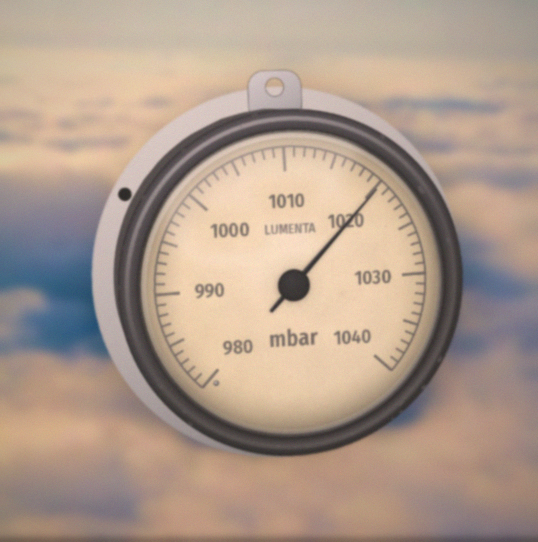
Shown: 1020 (mbar)
